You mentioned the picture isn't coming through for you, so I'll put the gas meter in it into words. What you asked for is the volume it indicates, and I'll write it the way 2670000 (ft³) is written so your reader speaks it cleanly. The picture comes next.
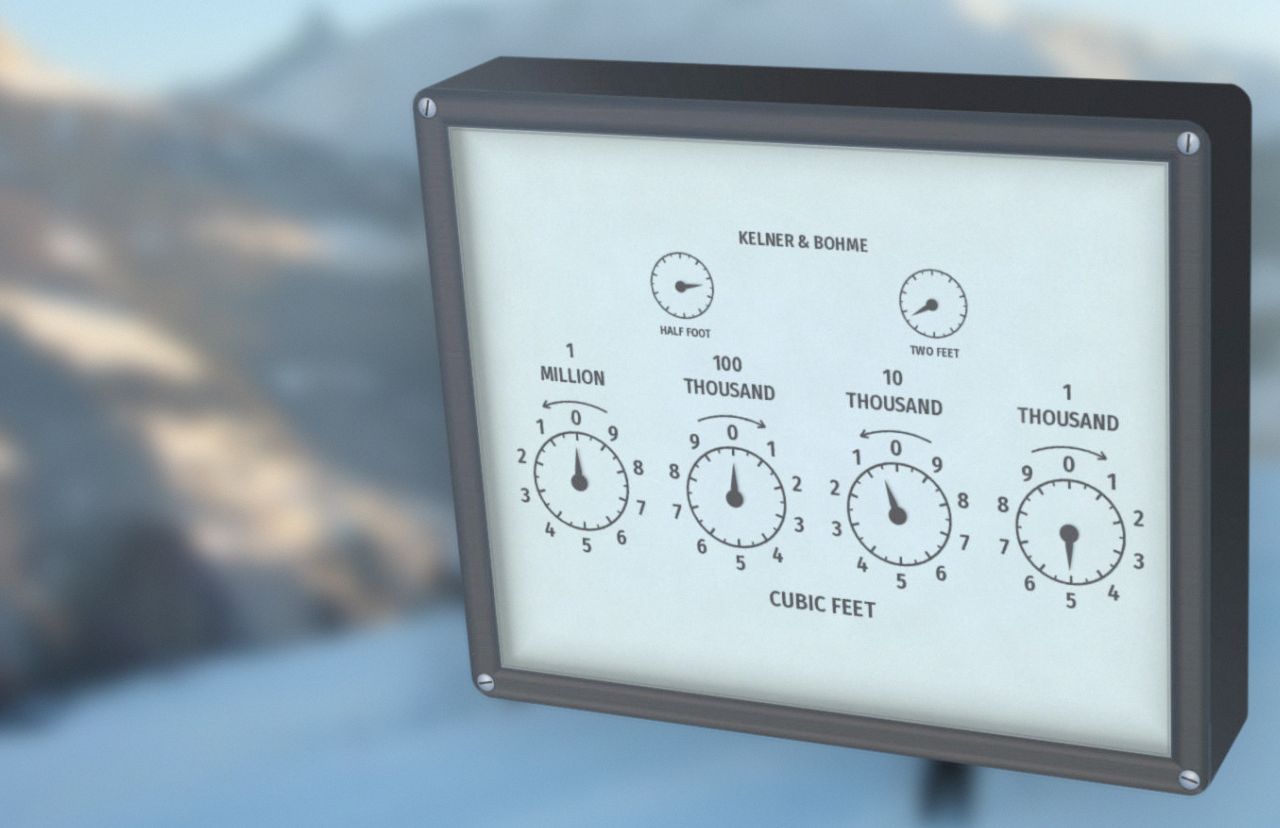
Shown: 500 (ft³)
